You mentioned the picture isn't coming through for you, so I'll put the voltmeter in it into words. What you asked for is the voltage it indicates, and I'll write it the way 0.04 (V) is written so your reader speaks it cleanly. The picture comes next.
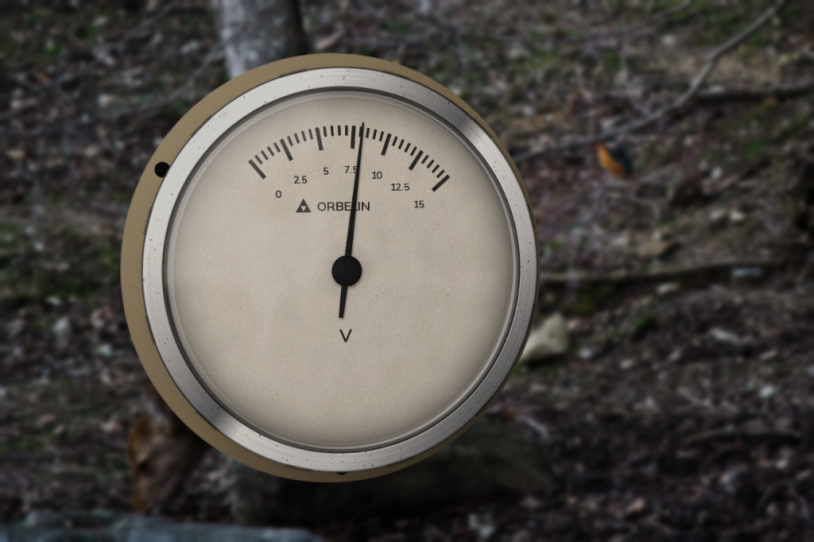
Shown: 8 (V)
